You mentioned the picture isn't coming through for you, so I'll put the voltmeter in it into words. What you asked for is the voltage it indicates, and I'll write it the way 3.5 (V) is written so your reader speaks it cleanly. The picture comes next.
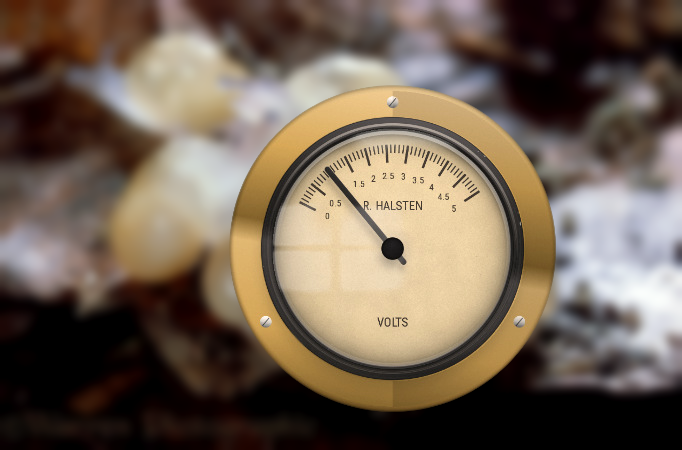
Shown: 1 (V)
